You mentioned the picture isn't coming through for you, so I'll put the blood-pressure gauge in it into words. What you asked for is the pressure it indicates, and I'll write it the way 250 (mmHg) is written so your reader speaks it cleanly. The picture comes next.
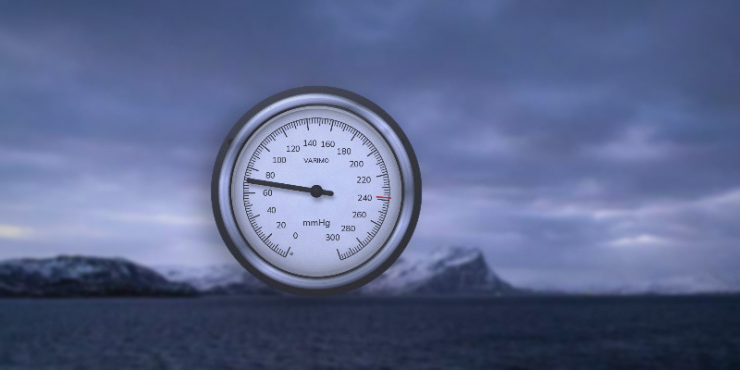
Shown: 70 (mmHg)
